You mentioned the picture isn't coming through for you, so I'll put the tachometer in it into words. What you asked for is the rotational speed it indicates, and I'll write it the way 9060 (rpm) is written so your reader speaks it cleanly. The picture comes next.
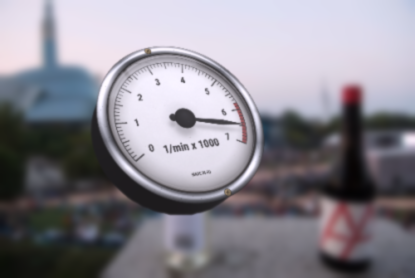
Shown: 6500 (rpm)
